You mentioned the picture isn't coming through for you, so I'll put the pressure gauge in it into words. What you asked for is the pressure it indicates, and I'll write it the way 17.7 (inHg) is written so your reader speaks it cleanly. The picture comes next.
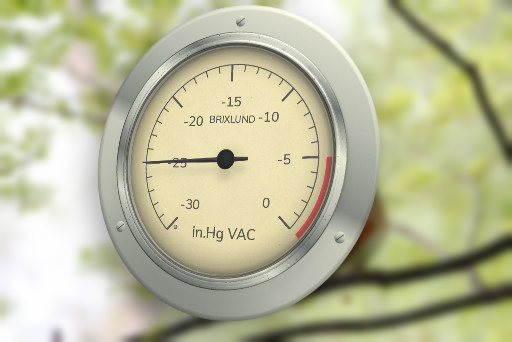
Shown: -25 (inHg)
